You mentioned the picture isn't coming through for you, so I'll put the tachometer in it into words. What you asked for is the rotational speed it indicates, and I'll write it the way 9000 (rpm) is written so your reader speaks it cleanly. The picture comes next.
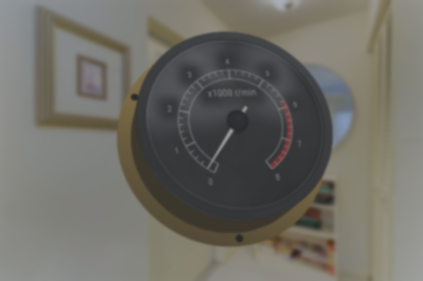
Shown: 200 (rpm)
